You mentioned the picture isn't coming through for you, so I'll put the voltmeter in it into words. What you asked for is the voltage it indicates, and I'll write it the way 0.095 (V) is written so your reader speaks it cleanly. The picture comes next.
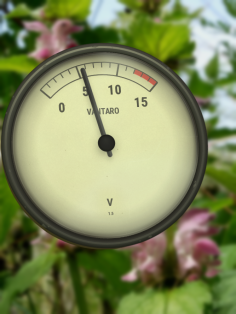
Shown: 5.5 (V)
